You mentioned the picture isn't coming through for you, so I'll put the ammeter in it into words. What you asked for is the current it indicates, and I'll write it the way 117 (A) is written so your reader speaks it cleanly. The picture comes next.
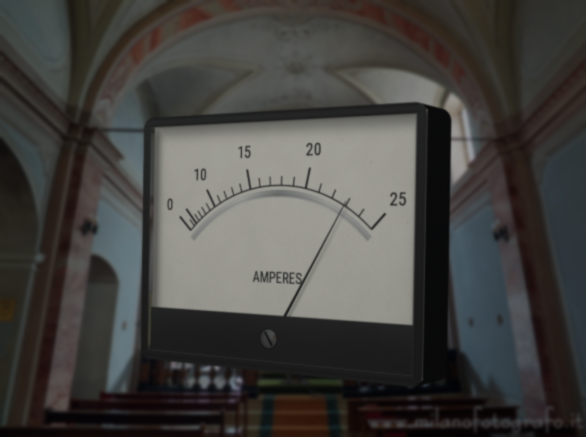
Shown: 23 (A)
